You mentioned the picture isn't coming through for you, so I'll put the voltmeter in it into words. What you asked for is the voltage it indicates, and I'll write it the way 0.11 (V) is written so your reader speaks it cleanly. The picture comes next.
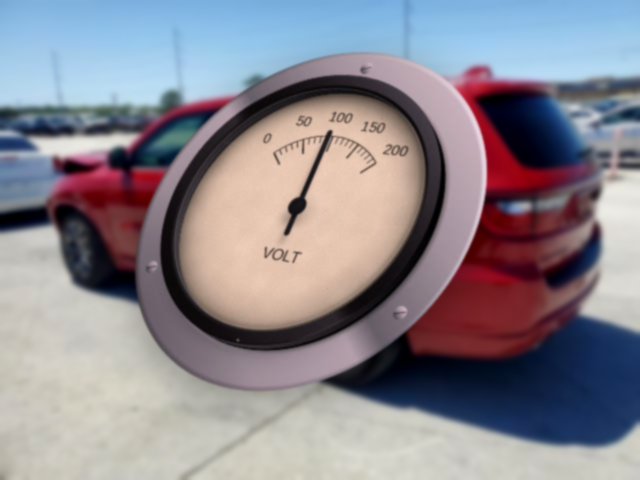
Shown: 100 (V)
